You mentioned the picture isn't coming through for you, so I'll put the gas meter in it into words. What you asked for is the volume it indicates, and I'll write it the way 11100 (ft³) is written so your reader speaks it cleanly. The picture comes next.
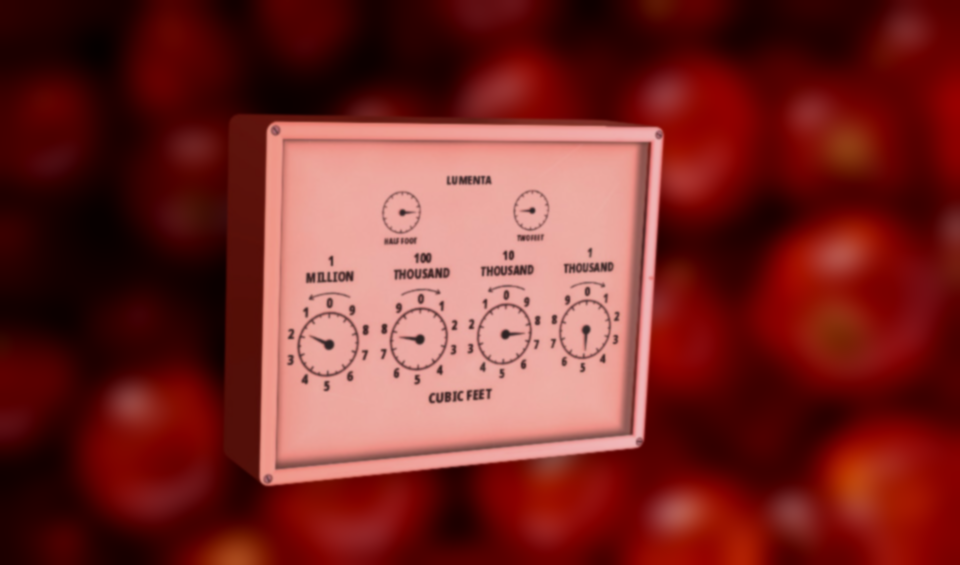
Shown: 177500 (ft³)
